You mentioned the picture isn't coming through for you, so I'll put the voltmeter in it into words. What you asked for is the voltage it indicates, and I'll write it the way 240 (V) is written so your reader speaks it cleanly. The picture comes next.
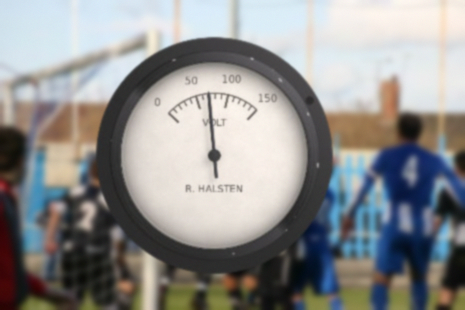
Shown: 70 (V)
